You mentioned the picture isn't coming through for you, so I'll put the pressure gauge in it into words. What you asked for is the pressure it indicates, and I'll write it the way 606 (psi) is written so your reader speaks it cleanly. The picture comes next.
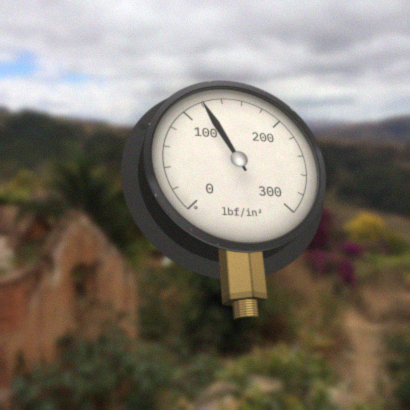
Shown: 120 (psi)
